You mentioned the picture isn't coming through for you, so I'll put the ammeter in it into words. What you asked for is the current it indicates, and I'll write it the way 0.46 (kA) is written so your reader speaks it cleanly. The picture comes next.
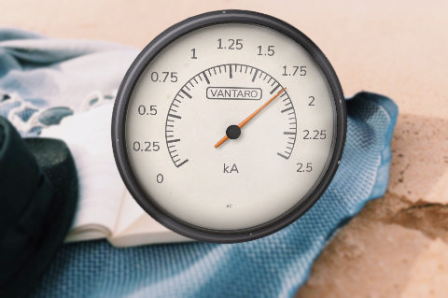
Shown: 1.8 (kA)
